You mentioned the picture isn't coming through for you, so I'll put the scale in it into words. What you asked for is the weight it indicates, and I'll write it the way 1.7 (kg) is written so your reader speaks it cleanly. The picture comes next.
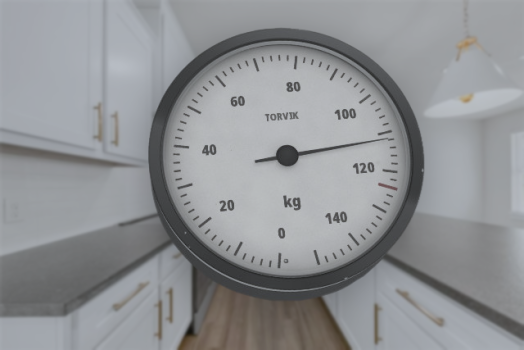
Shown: 112 (kg)
